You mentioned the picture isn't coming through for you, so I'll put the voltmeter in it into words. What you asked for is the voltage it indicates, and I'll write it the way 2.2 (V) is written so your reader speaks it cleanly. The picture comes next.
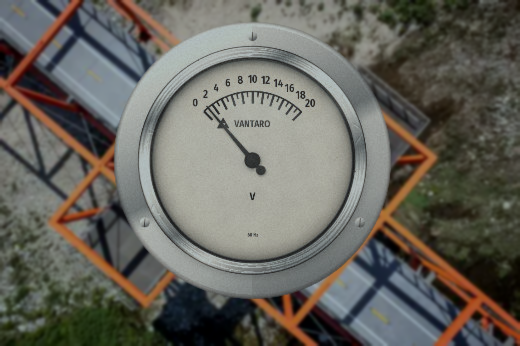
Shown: 1 (V)
